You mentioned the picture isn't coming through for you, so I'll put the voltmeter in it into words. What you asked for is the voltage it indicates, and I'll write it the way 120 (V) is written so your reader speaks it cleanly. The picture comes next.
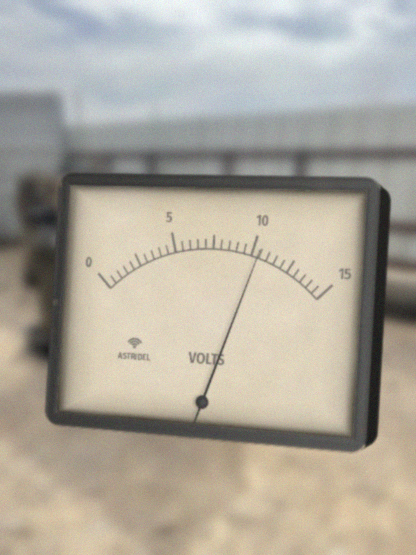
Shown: 10.5 (V)
